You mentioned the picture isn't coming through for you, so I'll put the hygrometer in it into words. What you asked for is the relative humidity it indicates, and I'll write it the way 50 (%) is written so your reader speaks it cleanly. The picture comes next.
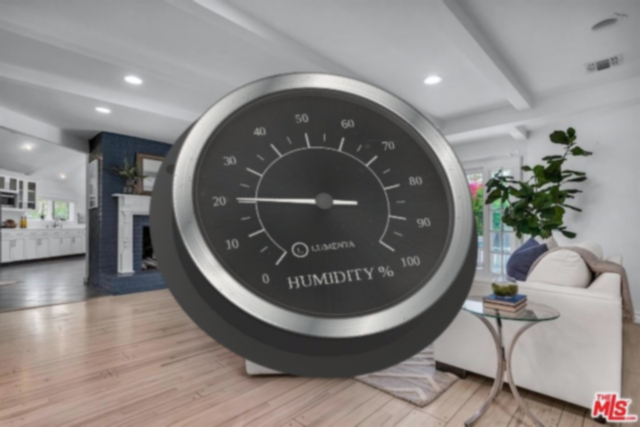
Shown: 20 (%)
